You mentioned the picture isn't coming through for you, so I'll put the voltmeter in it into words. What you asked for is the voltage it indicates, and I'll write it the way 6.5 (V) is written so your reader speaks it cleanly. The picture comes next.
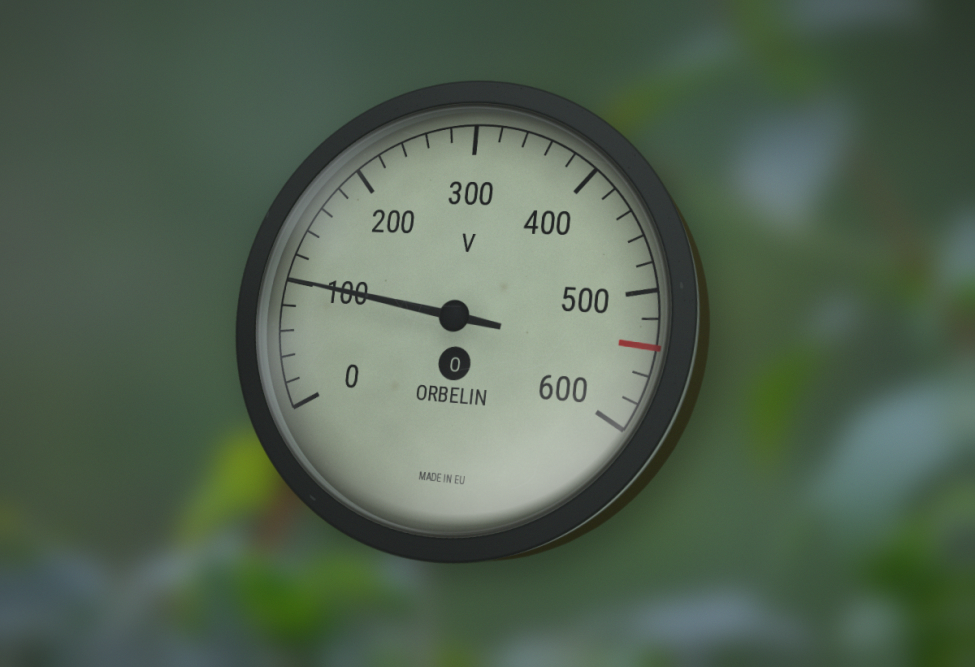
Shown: 100 (V)
